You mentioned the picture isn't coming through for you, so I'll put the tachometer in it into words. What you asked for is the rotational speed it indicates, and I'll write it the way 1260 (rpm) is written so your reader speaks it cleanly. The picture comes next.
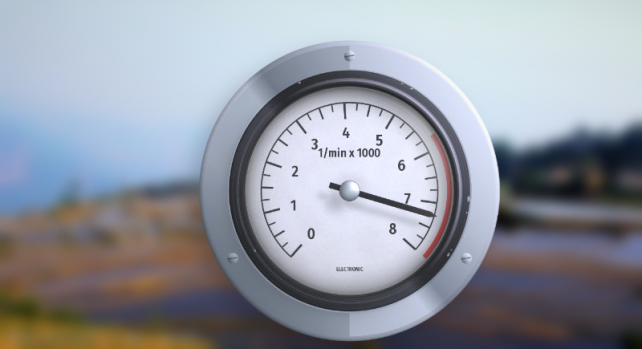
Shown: 7250 (rpm)
